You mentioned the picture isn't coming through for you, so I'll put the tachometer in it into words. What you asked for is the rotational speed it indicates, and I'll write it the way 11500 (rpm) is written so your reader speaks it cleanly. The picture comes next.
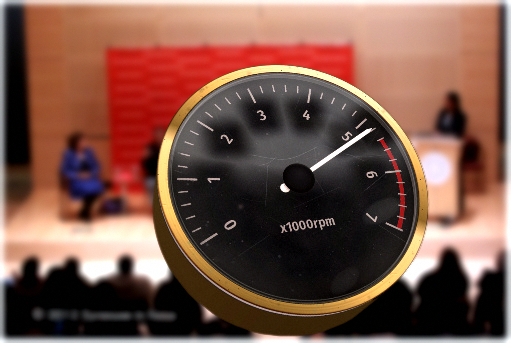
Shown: 5200 (rpm)
